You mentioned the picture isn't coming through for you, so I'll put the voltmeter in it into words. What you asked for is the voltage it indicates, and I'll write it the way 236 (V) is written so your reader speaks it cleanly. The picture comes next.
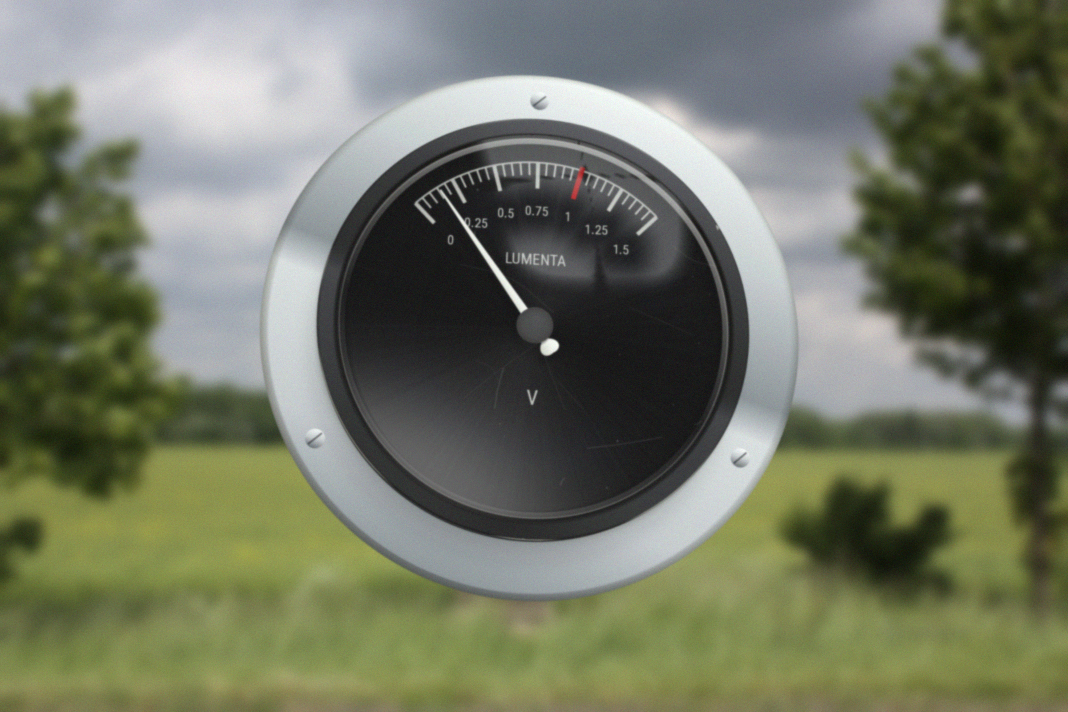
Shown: 0.15 (V)
